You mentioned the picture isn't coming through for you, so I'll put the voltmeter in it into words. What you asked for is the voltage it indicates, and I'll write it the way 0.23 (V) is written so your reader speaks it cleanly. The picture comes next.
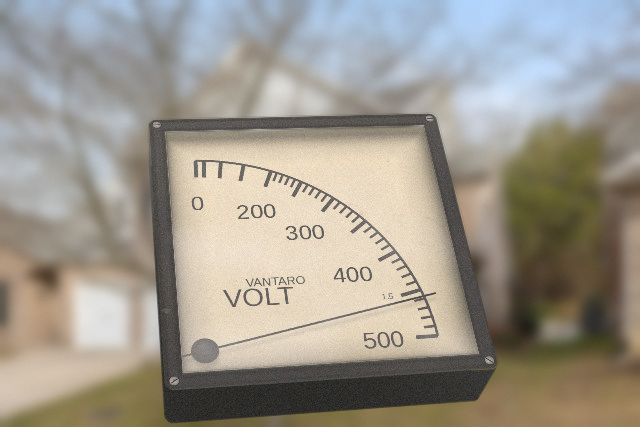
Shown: 460 (V)
